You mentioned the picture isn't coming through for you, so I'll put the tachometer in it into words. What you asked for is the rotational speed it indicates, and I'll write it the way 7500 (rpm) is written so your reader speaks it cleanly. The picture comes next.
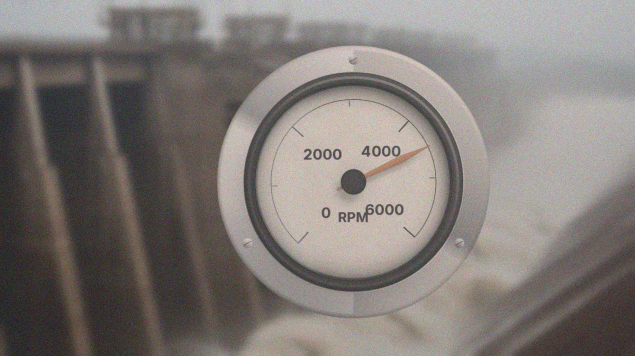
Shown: 4500 (rpm)
